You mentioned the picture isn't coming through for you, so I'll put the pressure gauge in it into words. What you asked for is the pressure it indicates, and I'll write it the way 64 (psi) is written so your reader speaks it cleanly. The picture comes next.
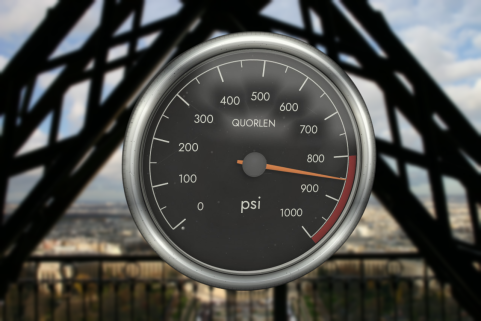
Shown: 850 (psi)
